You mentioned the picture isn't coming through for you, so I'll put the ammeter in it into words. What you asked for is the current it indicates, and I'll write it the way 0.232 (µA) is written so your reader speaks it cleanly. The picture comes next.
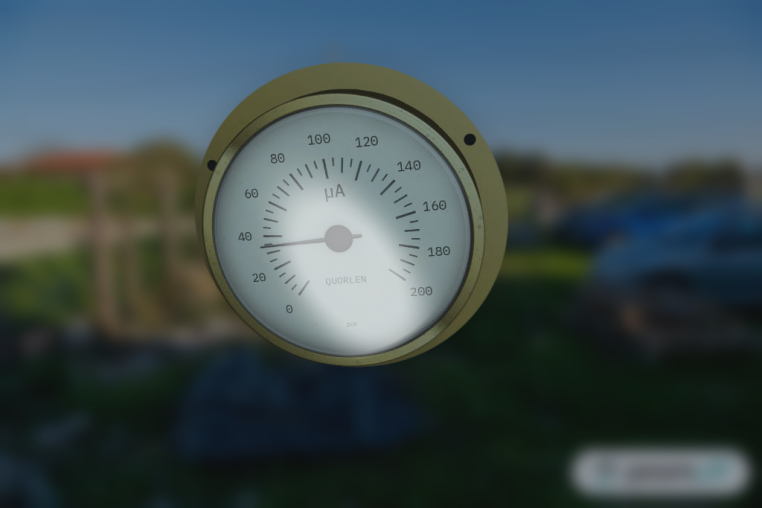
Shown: 35 (µA)
